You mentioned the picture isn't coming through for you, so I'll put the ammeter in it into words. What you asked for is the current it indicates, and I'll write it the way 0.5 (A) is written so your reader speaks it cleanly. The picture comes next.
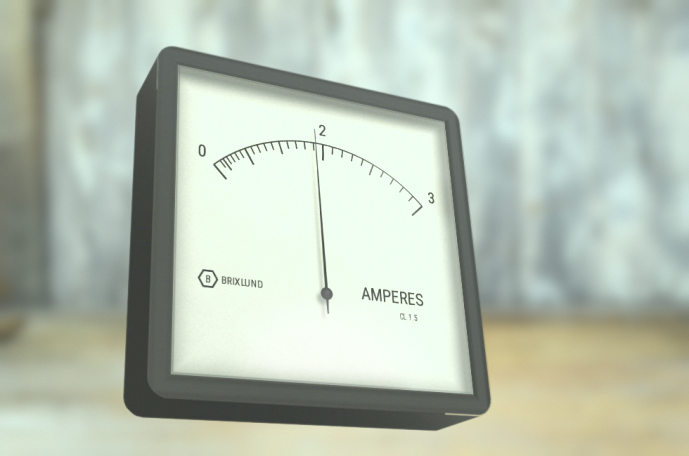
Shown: 1.9 (A)
